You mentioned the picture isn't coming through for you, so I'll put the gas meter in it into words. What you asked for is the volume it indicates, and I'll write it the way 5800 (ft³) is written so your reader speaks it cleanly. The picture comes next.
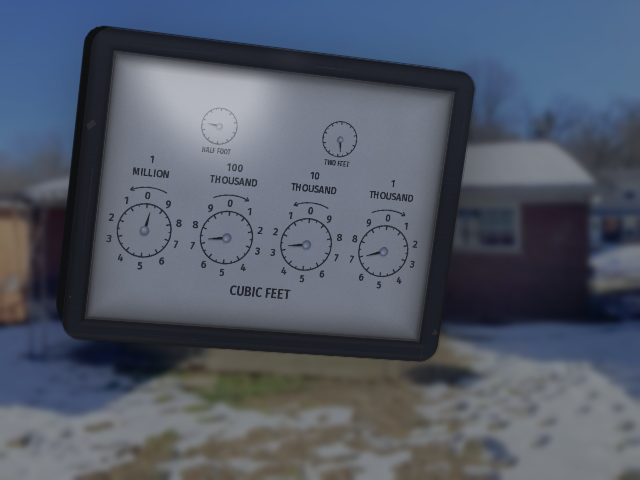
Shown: 972700 (ft³)
